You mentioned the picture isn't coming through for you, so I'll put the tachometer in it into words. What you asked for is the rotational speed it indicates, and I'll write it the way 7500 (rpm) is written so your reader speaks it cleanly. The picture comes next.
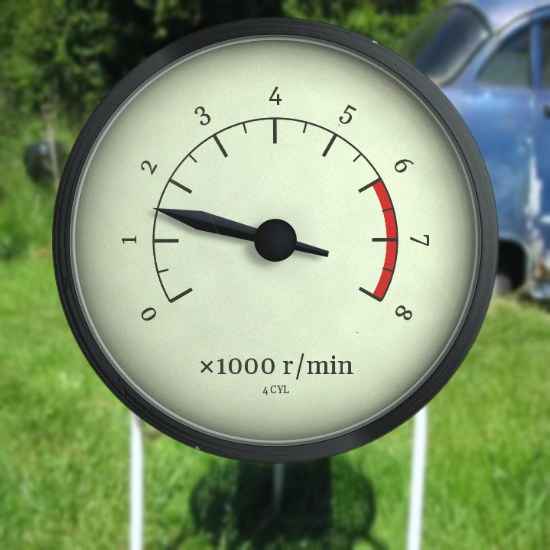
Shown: 1500 (rpm)
